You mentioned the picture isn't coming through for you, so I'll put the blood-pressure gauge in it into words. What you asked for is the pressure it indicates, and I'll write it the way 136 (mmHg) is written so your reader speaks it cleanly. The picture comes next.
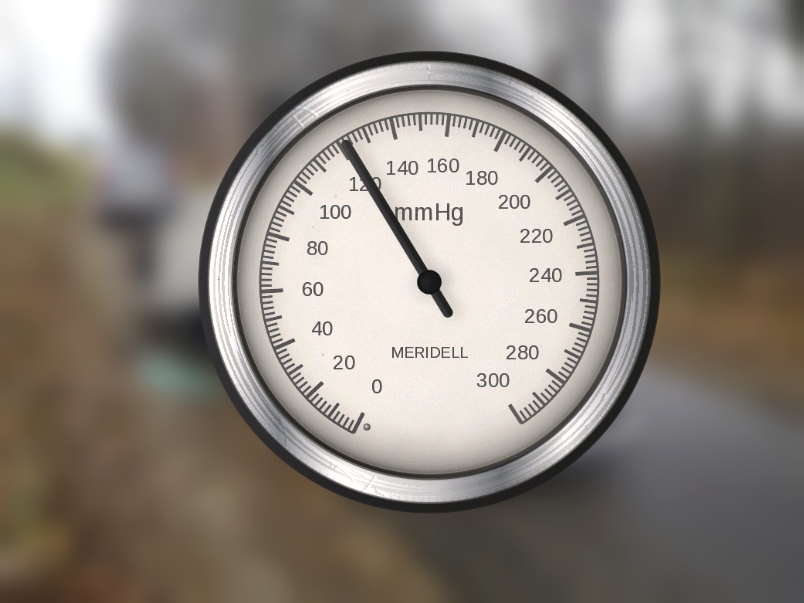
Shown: 122 (mmHg)
